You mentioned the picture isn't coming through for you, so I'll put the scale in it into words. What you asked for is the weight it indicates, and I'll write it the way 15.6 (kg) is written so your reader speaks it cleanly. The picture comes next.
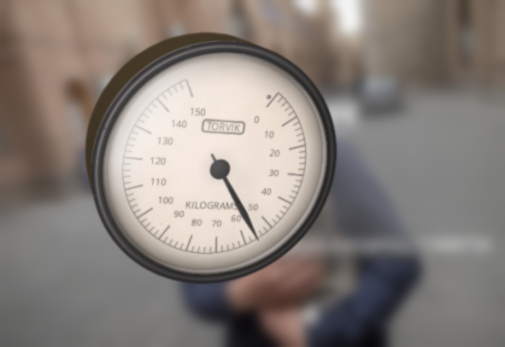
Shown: 56 (kg)
